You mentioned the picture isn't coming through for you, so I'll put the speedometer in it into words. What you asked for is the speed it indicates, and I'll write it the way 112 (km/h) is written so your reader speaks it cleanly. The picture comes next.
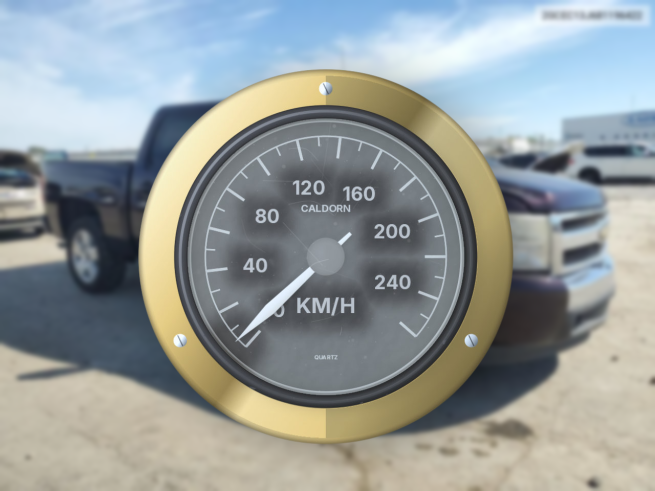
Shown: 5 (km/h)
